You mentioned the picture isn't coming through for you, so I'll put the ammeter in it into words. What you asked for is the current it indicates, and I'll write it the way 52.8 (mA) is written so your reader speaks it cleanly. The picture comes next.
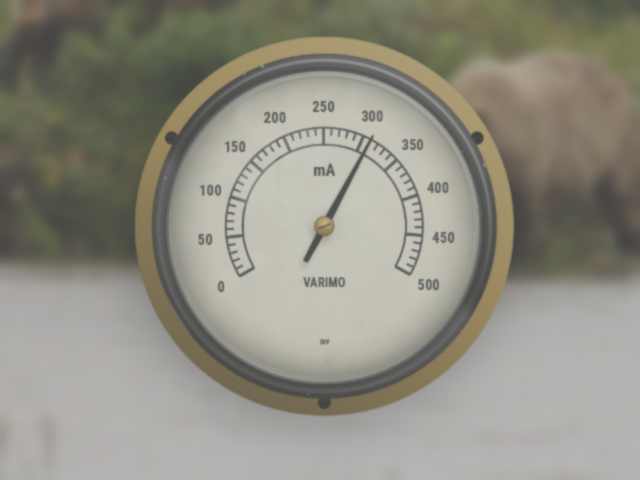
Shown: 310 (mA)
